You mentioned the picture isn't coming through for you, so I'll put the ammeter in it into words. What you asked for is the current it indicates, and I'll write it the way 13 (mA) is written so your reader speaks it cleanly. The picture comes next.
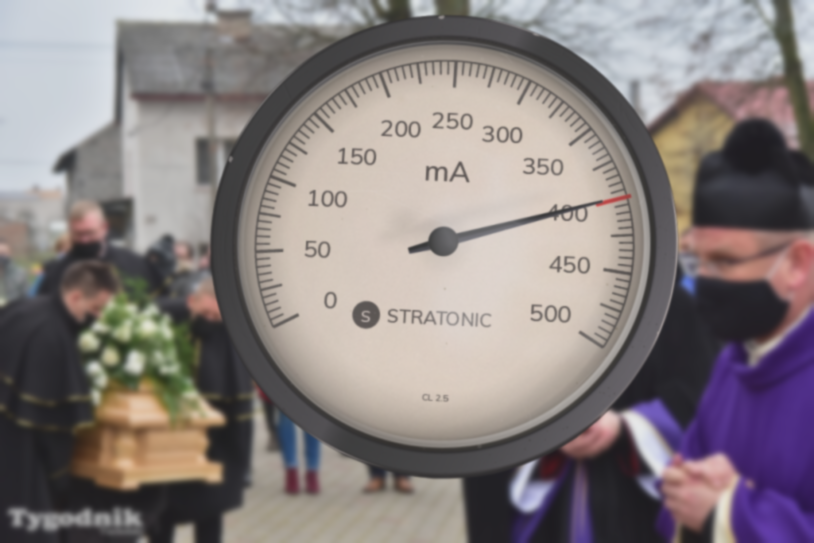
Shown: 400 (mA)
